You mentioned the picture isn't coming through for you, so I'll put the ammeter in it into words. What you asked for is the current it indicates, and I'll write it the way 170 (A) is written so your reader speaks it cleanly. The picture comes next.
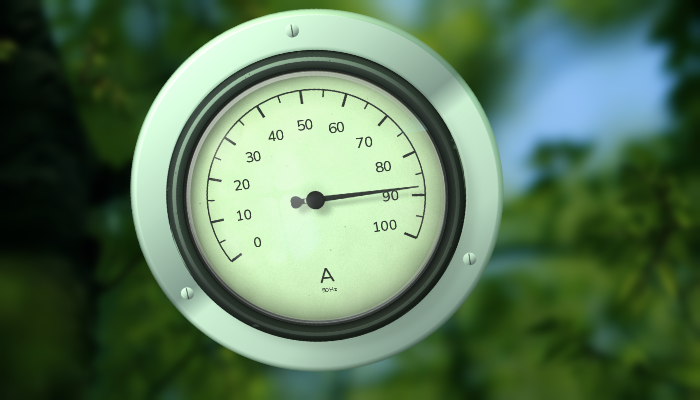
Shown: 87.5 (A)
